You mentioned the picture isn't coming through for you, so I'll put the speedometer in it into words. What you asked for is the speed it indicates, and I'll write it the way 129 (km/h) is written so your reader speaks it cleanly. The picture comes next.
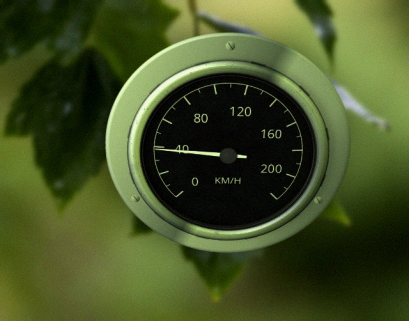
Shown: 40 (km/h)
